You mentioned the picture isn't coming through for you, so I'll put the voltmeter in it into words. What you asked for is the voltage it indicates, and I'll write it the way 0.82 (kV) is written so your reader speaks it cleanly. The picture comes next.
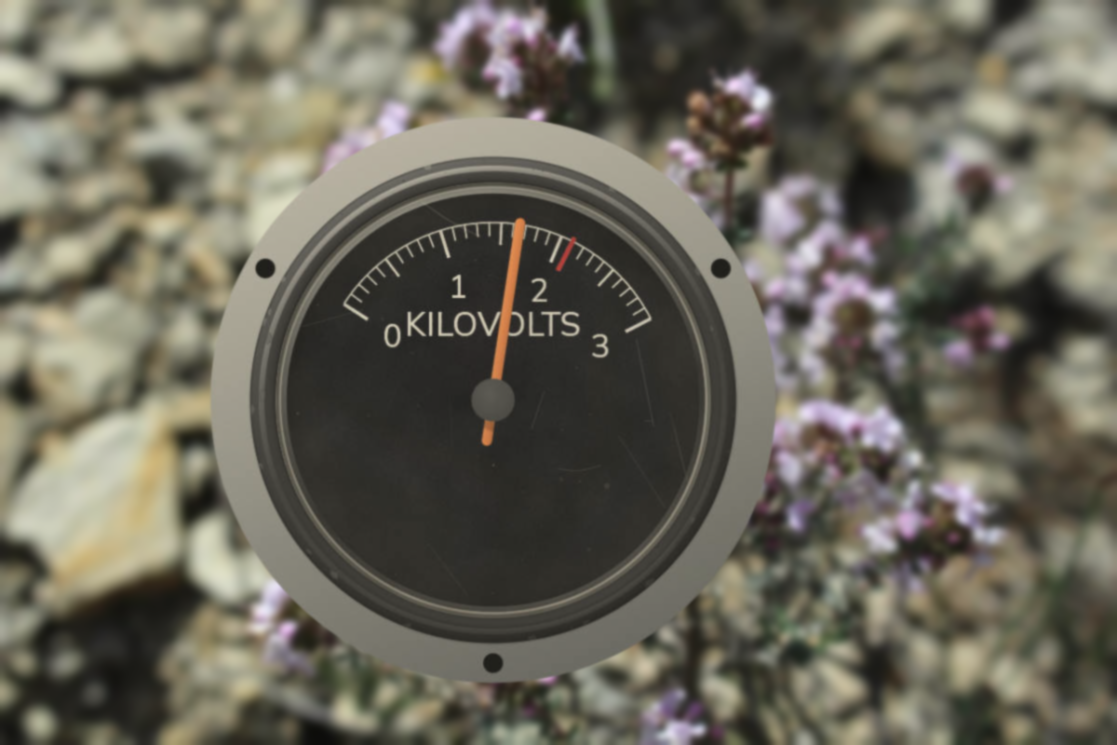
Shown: 1.65 (kV)
